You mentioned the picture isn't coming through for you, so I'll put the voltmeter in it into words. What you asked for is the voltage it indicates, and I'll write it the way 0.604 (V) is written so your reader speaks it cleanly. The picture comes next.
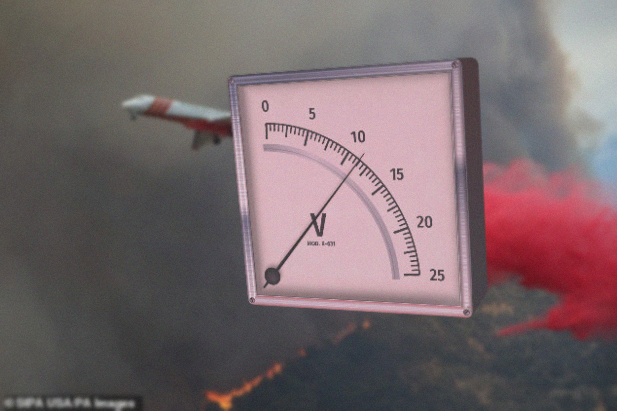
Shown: 11.5 (V)
